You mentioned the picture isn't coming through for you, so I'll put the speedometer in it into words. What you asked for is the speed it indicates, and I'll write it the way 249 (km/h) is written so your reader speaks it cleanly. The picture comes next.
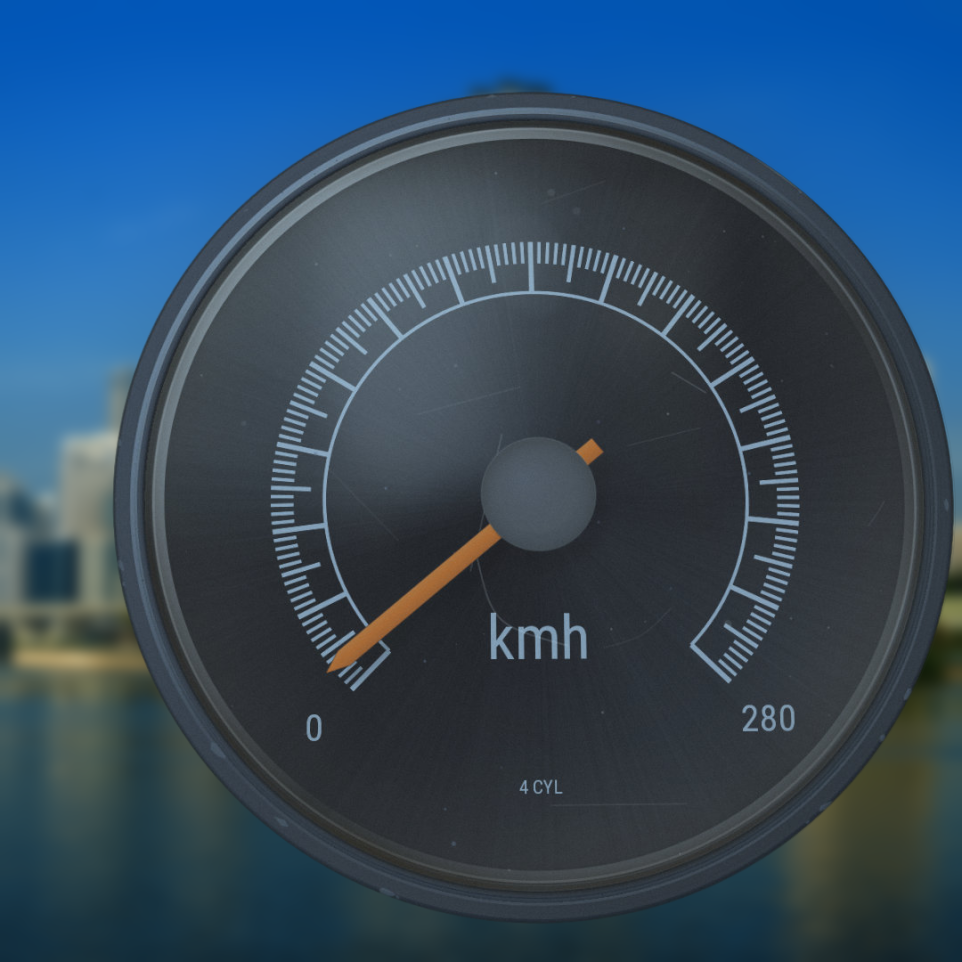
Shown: 6 (km/h)
